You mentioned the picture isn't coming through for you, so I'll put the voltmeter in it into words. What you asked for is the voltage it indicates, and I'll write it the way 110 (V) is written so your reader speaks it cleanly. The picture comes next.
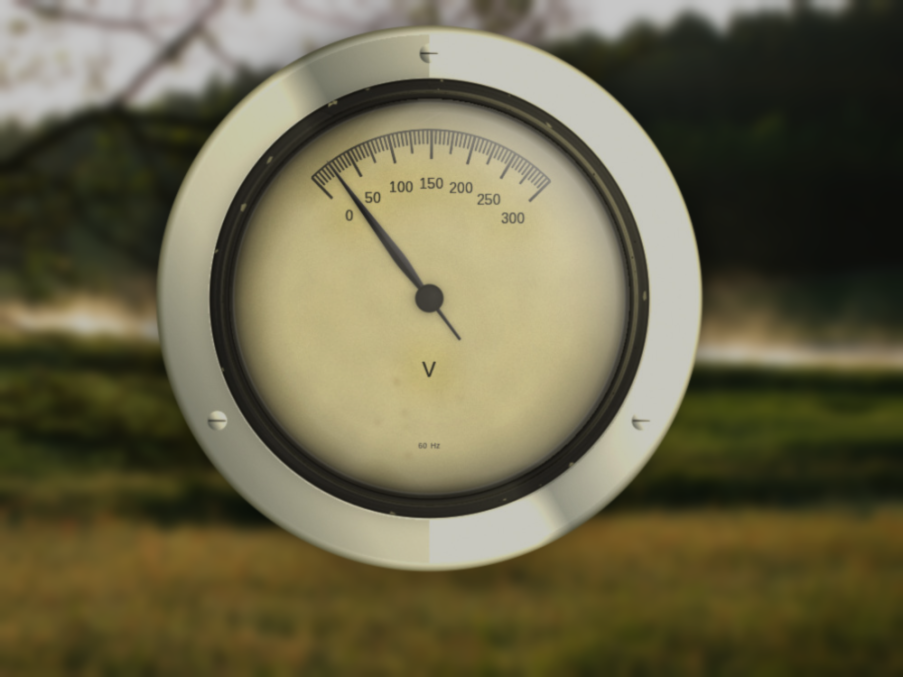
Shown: 25 (V)
